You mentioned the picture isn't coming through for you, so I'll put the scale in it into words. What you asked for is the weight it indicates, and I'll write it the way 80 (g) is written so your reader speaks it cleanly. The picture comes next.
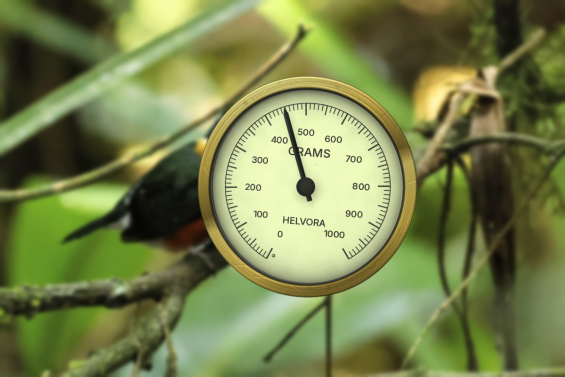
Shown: 450 (g)
